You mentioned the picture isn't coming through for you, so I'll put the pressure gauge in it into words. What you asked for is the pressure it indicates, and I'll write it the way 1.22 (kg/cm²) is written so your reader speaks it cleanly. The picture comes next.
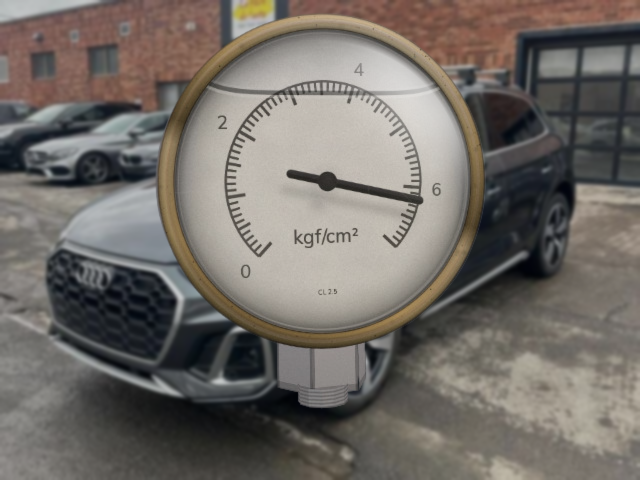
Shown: 6.2 (kg/cm²)
